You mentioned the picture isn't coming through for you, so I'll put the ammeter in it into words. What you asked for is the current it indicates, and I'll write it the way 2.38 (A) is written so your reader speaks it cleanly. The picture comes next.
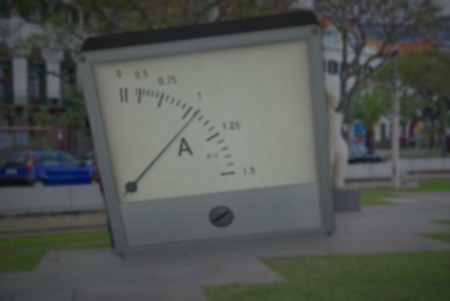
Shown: 1.05 (A)
